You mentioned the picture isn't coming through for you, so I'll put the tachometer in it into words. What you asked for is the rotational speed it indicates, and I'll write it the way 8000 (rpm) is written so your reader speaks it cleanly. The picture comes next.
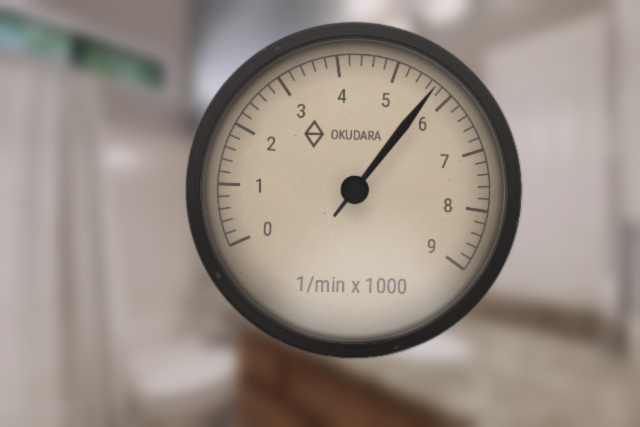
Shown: 5700 (rpm)
